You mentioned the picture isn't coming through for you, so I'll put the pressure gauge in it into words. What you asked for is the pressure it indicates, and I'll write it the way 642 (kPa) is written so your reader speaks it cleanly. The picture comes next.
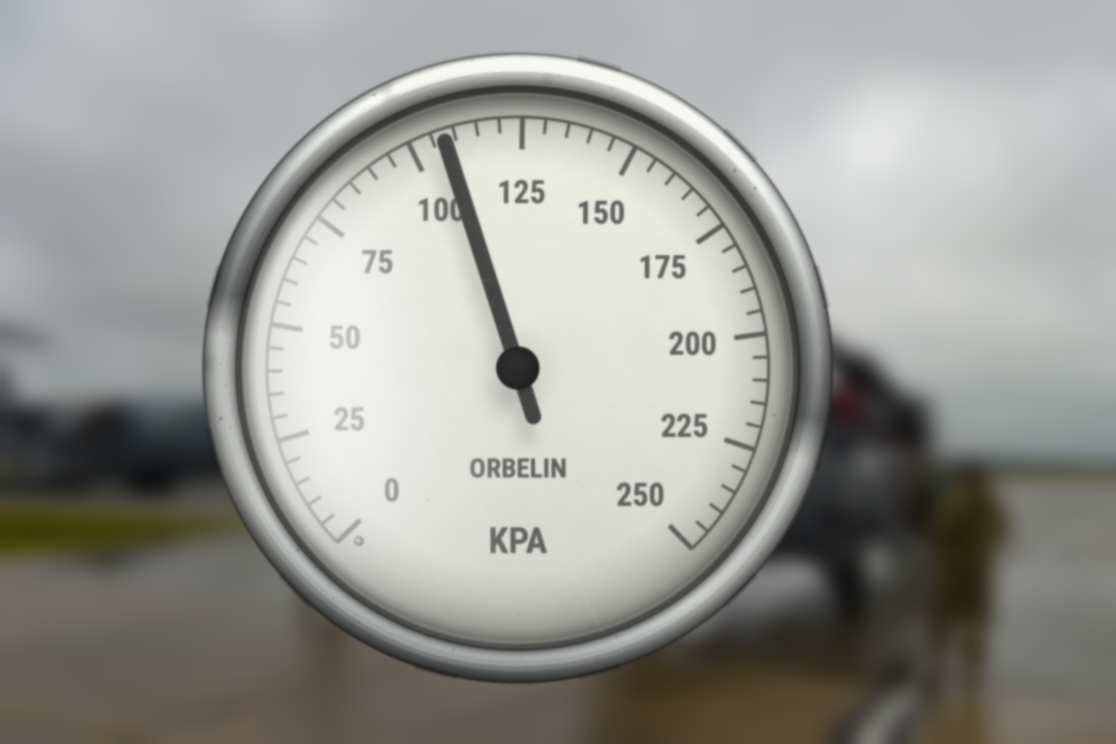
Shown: 107.5 (kPa)
